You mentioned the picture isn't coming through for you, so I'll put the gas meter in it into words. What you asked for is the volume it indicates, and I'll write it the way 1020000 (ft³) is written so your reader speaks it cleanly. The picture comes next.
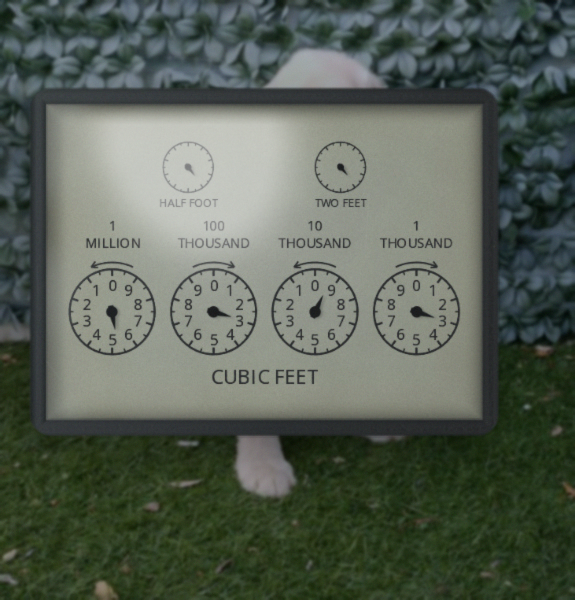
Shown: 529300 (ft³)
